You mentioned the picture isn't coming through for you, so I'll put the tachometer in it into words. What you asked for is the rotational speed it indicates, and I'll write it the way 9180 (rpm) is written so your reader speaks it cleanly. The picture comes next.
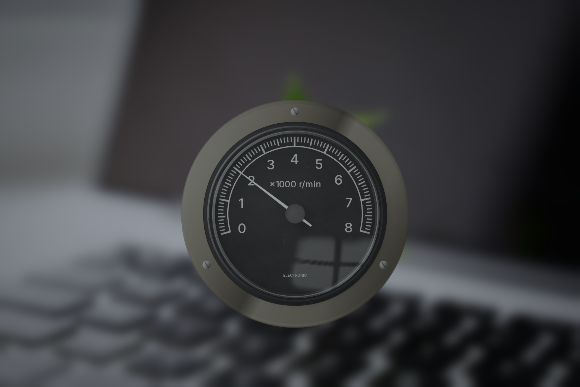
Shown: 2000 (rpm)
